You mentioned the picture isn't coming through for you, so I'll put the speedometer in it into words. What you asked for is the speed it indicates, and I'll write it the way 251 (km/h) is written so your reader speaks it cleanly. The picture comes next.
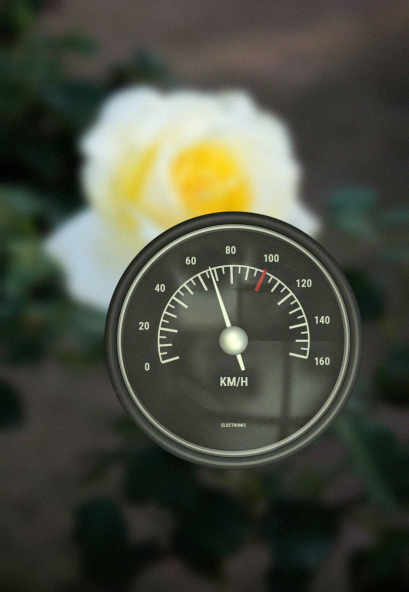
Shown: 67.5 (km/h)
